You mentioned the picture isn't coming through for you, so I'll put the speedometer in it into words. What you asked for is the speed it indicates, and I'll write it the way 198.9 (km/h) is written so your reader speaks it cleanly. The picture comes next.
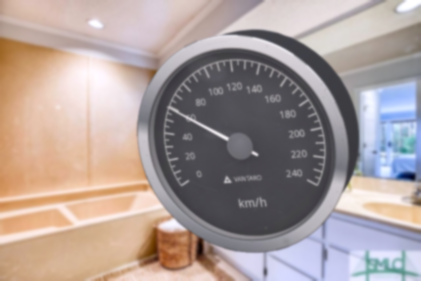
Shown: 60 (km/h)
